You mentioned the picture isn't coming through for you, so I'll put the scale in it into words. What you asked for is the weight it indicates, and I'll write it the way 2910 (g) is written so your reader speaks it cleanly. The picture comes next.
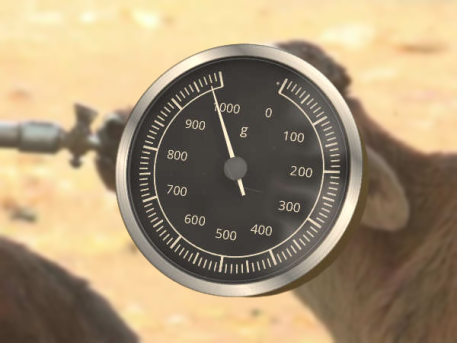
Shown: 980 (g)
